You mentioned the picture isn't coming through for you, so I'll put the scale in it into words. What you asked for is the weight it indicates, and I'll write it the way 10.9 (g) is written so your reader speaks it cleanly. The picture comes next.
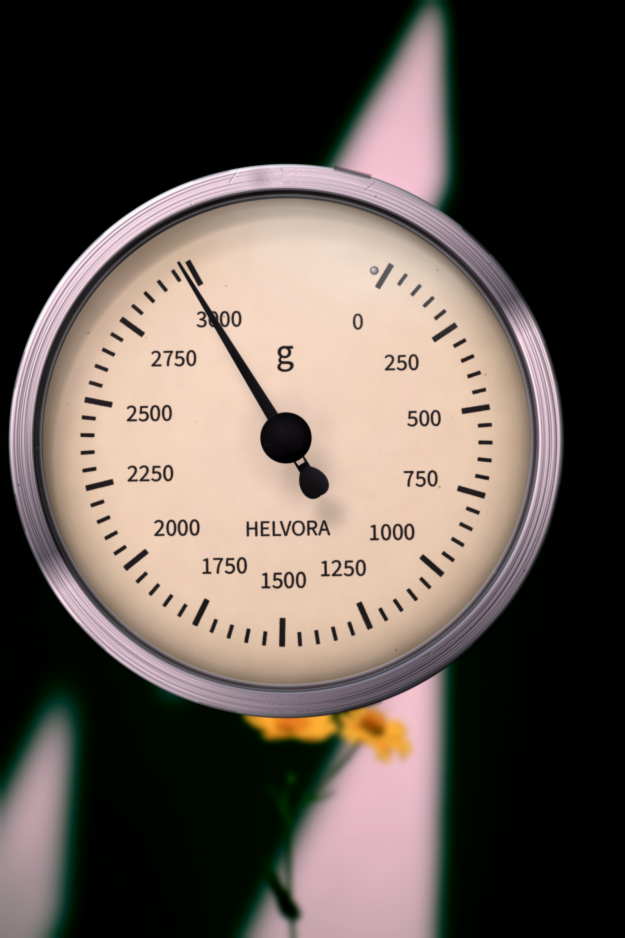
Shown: 2975 (g)
